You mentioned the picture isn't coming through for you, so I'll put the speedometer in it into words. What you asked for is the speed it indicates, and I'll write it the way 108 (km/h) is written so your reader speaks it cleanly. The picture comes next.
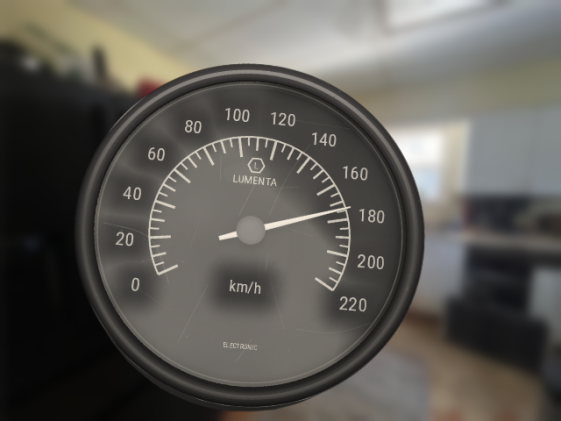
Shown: 175 (km/h)
